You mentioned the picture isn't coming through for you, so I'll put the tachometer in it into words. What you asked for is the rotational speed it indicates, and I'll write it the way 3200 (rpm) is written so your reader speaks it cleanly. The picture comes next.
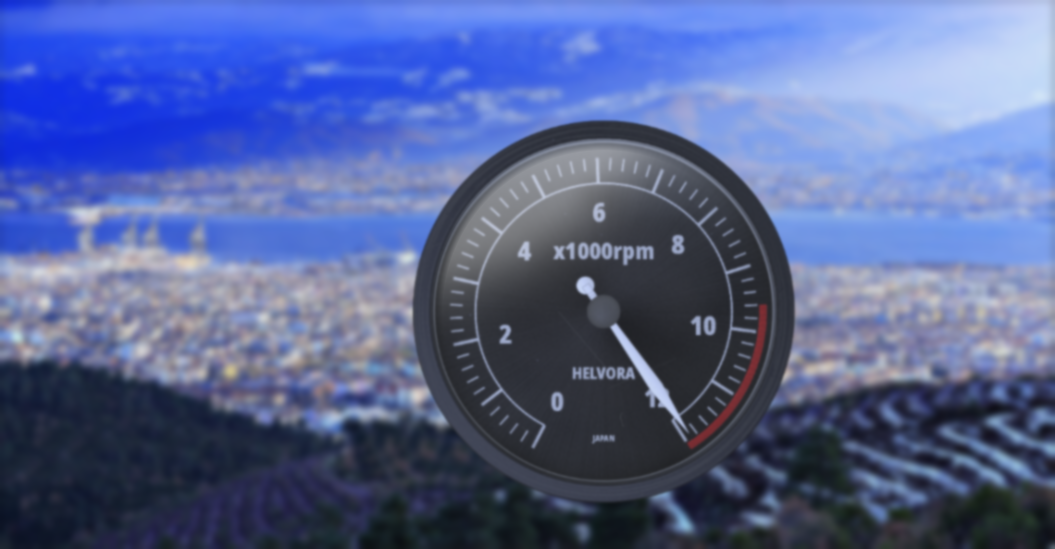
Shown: 11900 (rpm)
